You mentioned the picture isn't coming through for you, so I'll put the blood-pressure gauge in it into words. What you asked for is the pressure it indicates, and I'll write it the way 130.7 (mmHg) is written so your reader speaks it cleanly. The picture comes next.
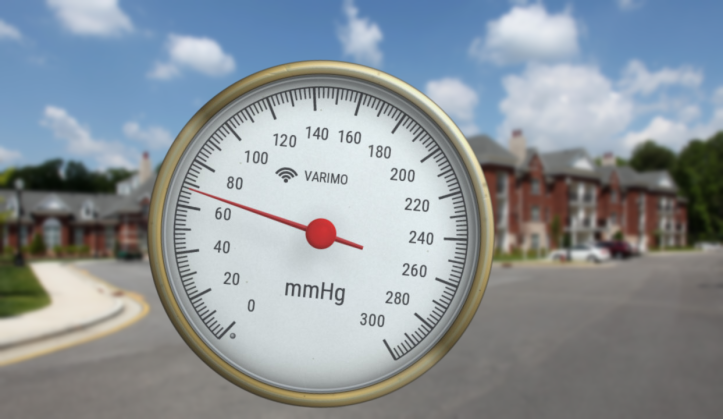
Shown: 68 (mmHg)
